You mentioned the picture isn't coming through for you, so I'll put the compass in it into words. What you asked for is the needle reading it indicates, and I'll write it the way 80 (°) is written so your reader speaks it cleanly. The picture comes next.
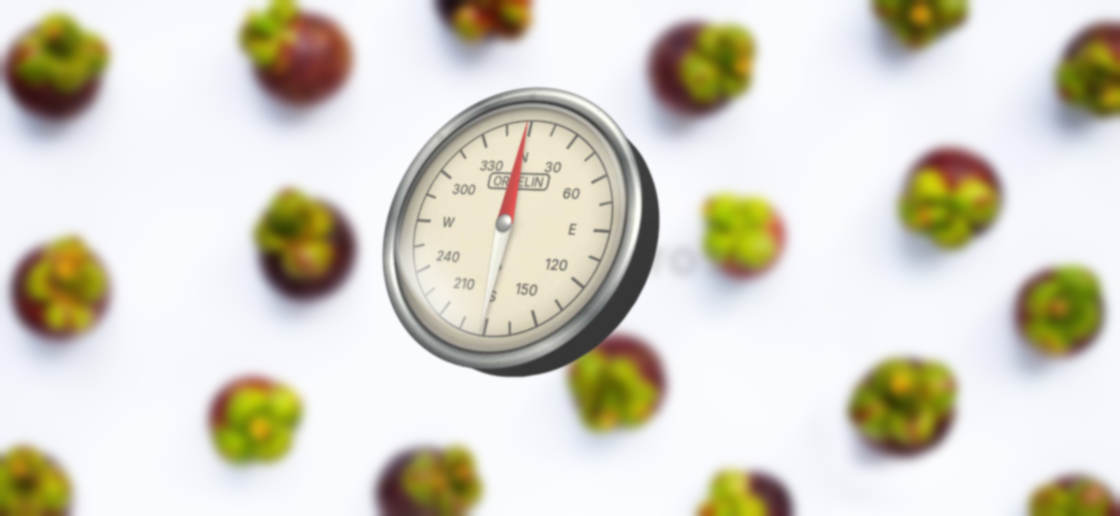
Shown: 0 (°)
